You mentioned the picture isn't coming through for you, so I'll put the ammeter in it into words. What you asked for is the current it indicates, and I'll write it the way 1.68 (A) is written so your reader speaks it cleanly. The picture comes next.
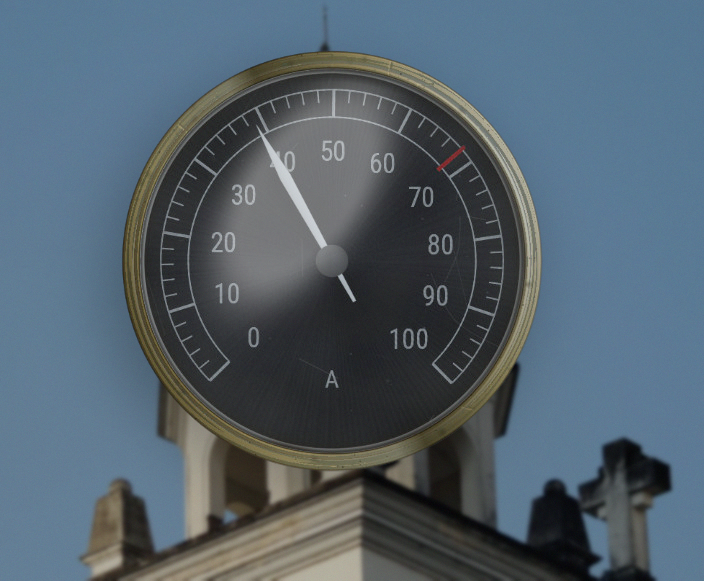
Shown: 39 (A)
